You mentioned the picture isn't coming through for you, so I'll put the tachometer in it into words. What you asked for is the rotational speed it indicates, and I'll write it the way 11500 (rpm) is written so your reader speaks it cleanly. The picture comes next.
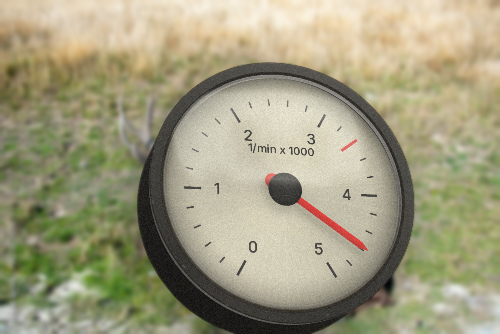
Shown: 4600 (rpm)
